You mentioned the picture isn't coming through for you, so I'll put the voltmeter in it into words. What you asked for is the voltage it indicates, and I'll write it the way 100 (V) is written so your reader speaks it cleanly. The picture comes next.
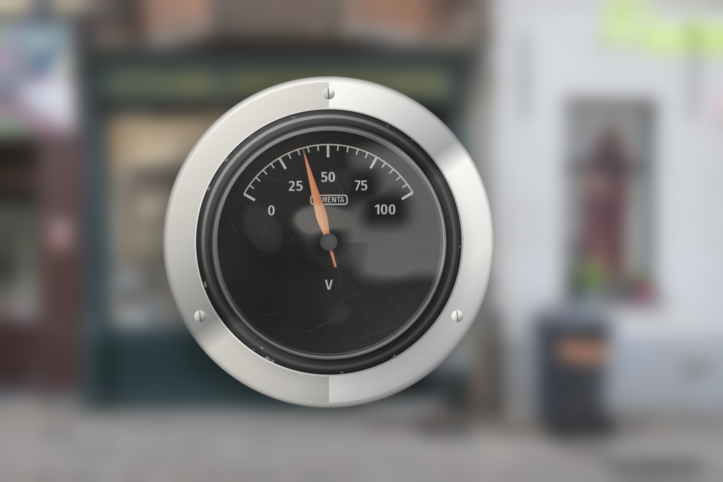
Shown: 37.5 (V)
